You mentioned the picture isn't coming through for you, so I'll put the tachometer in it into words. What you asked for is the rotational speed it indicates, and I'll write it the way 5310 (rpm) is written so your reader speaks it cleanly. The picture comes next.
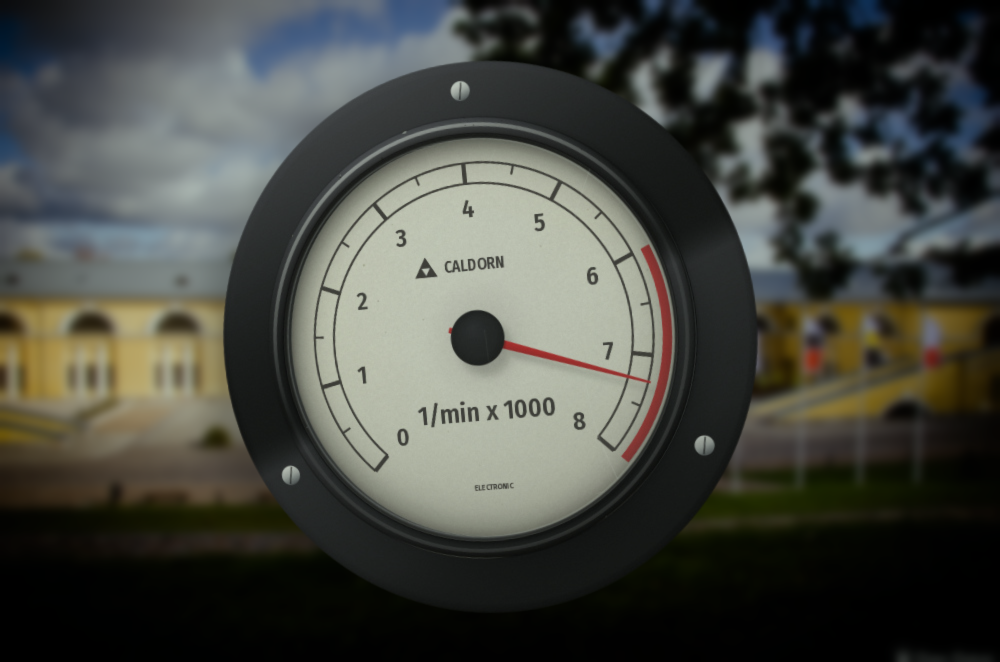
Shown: 7250 (rpm)
